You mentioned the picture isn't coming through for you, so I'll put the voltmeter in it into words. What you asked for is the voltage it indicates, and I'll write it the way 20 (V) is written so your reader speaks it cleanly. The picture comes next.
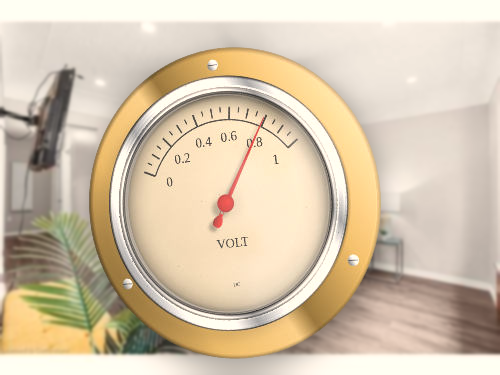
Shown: 0.8 (V)
